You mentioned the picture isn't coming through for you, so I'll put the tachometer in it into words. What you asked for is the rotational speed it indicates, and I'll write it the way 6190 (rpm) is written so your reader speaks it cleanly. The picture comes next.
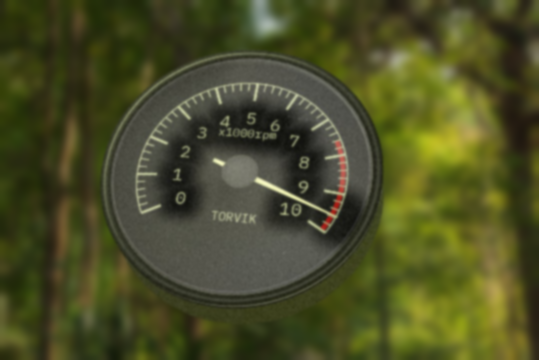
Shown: 9600 (rpm)
